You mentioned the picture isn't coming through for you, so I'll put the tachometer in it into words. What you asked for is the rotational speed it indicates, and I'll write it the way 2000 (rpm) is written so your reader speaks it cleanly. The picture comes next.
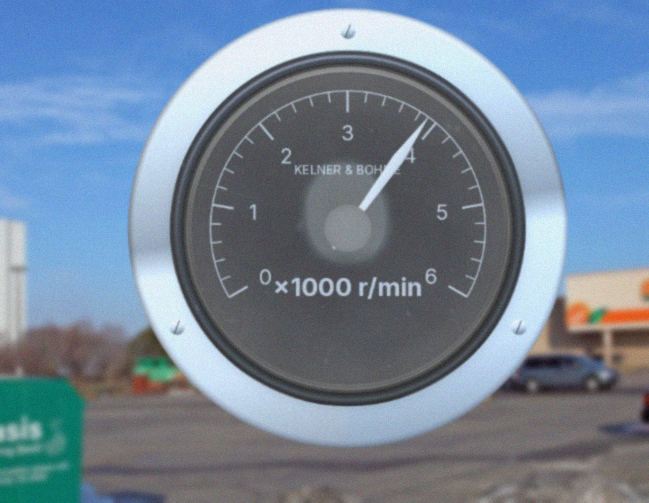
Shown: 3900 (rpm)
